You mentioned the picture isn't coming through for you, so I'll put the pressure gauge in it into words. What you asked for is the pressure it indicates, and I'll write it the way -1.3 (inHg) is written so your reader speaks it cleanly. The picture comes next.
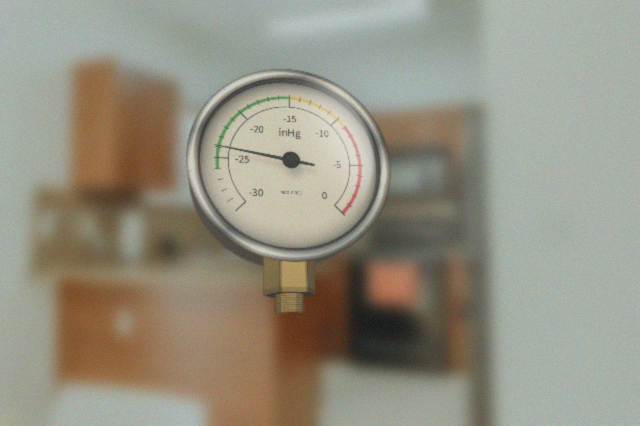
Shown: -24 (inHg)
